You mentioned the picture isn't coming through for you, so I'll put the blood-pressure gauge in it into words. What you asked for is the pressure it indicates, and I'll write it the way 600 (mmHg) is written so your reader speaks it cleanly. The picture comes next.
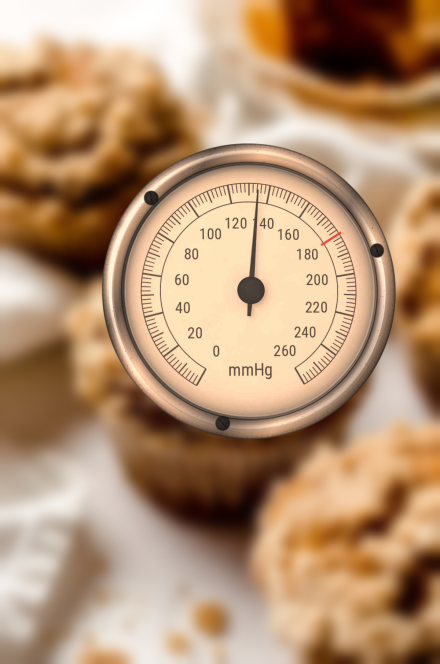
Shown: 134 (mmHg)
